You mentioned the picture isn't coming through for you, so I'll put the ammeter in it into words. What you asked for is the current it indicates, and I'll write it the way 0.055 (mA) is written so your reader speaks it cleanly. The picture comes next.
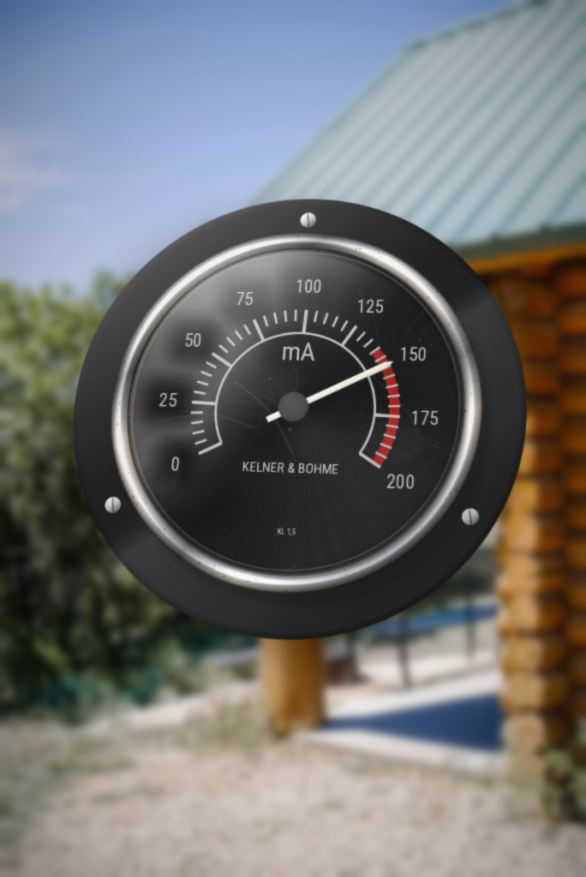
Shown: 150 (mA)
